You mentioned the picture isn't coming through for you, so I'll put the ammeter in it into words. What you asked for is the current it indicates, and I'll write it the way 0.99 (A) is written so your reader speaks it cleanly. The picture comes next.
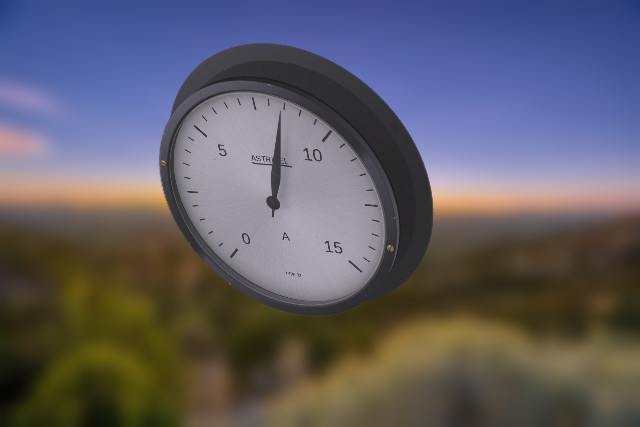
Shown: 8.5 (A)
